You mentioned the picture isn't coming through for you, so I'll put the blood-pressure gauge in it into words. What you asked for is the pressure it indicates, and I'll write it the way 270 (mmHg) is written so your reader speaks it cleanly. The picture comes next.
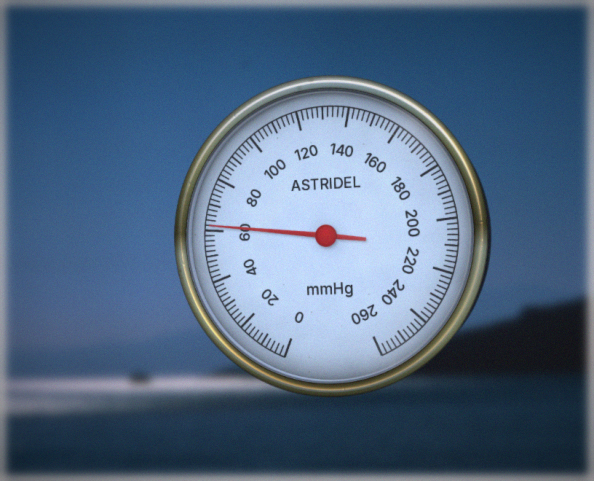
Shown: 62 (mmHg)
